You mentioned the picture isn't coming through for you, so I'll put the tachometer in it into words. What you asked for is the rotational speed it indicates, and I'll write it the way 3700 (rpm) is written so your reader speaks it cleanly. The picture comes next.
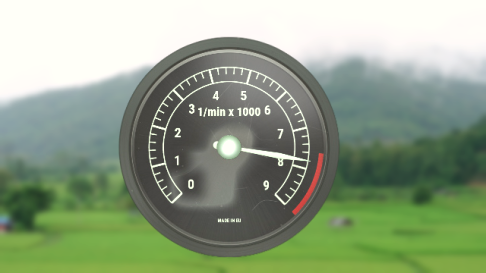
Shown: 7800 (rpm)
